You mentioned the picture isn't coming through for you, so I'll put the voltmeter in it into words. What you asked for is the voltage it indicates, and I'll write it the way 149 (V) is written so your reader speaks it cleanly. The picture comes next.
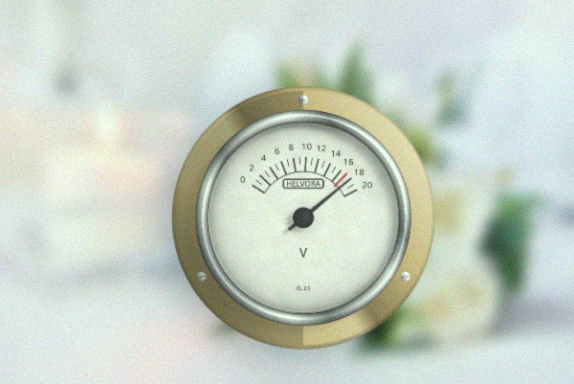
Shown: 18 (V)
